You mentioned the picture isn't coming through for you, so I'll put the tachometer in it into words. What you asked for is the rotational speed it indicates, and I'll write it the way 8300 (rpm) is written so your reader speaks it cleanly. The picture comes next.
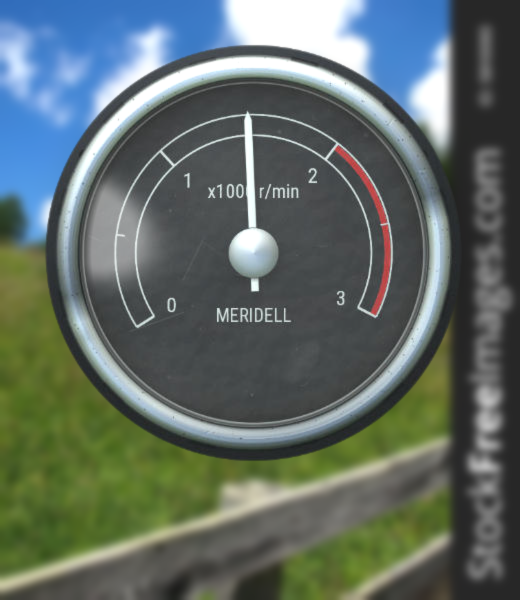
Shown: 1500 (rpm)
